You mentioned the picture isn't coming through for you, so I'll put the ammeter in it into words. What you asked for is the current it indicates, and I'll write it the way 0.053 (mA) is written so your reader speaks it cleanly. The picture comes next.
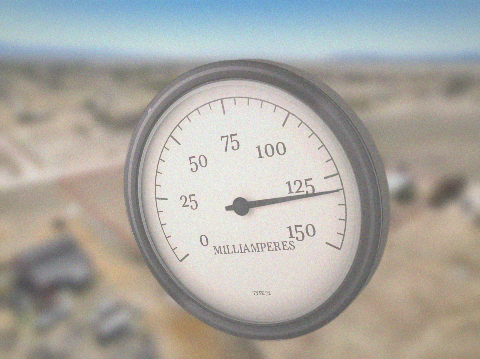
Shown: 130 (mA)
